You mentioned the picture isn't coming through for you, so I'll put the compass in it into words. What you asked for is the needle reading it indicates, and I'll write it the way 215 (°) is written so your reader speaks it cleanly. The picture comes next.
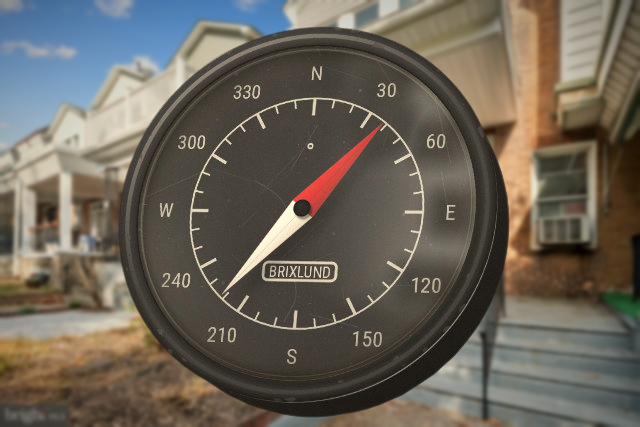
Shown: 40 (°)
